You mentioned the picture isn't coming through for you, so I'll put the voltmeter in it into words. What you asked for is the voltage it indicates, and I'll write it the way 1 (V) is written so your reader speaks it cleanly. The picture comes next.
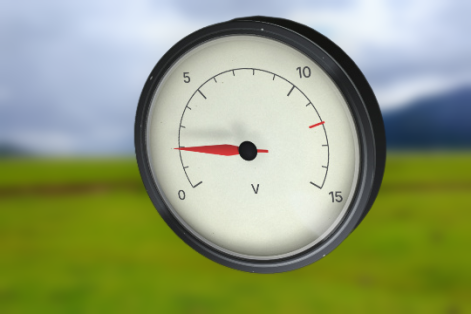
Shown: 2 (V)
